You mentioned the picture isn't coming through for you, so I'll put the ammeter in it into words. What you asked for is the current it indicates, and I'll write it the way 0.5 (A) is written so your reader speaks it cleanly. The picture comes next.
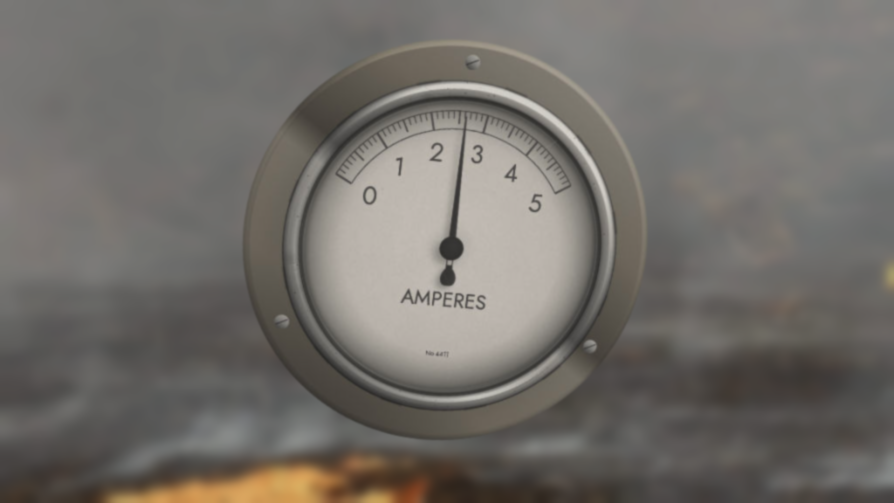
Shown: 2.6 (A)
